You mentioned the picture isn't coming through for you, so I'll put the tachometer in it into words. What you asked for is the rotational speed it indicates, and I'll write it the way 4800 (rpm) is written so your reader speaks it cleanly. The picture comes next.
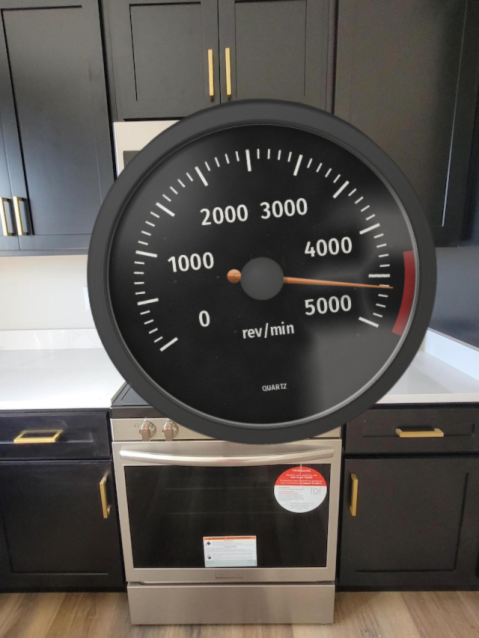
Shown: 4600 (rpm)
